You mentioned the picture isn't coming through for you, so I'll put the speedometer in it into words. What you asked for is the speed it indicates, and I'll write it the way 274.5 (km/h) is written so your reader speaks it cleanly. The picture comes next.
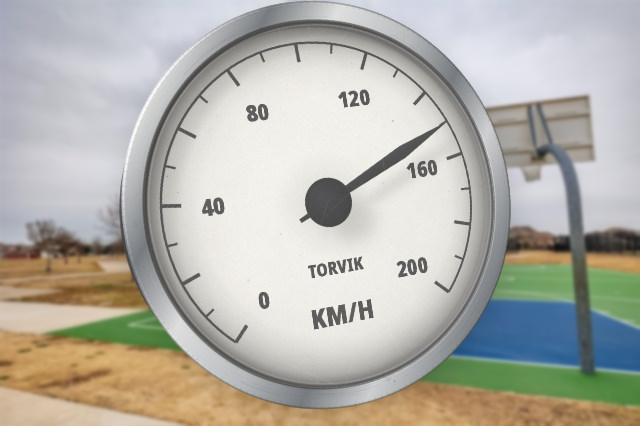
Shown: 150 (km/h)
